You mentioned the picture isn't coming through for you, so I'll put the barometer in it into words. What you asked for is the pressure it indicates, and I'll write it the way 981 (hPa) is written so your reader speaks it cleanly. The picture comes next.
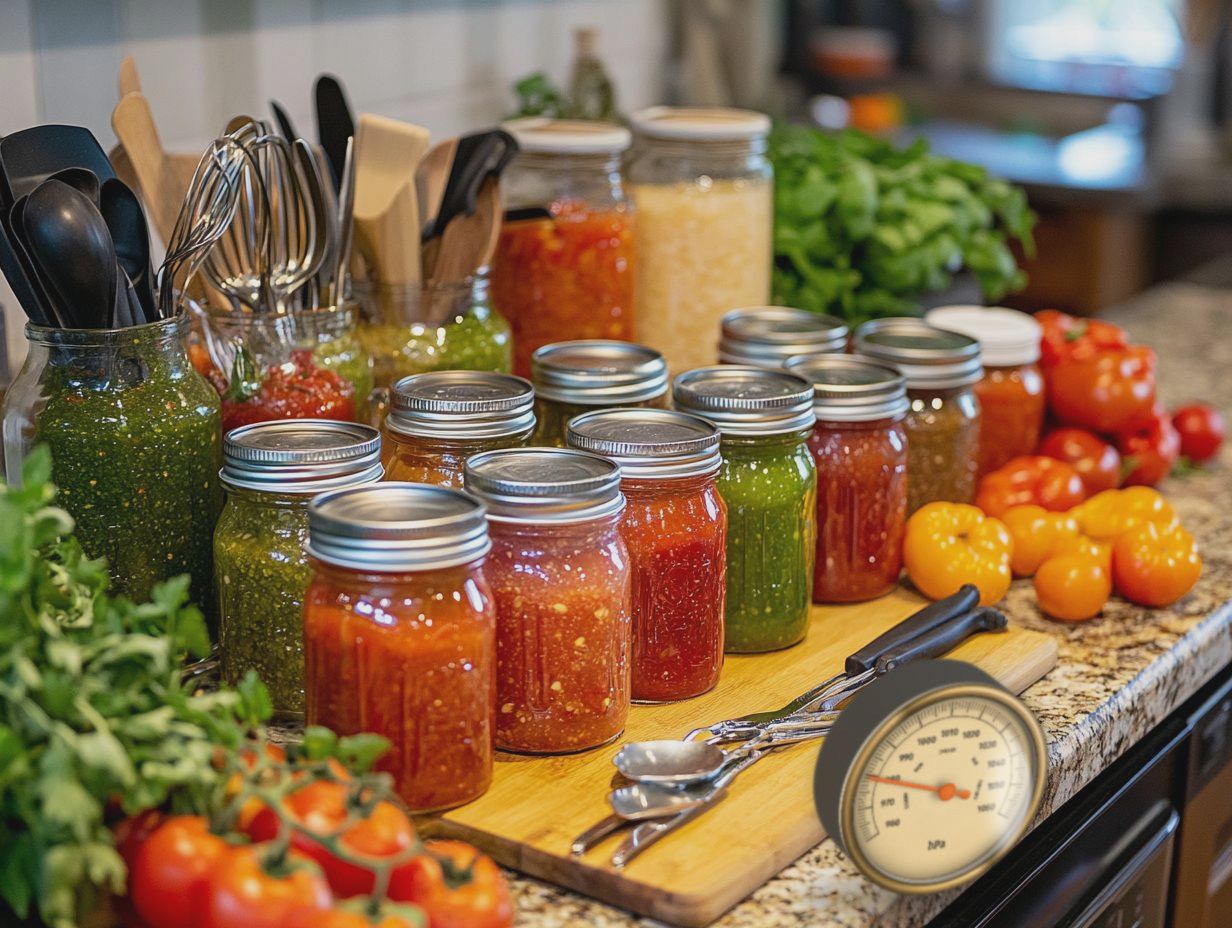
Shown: 980 (hPa)
